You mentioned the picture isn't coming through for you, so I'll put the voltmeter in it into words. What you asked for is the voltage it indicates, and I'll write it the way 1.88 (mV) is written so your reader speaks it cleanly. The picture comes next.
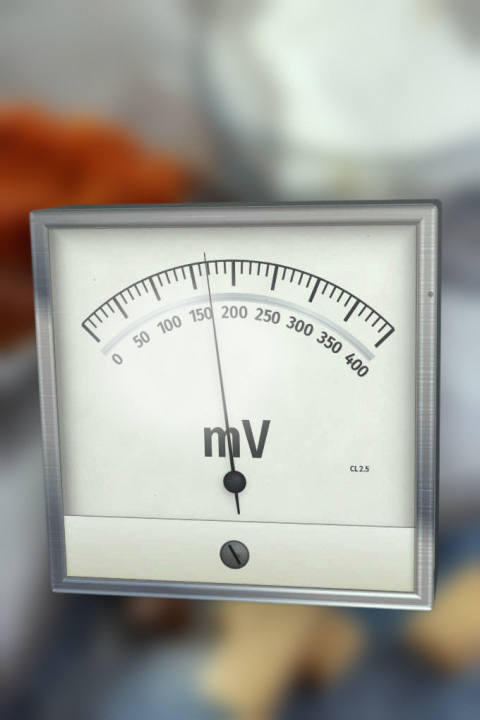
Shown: 170 (mV)
